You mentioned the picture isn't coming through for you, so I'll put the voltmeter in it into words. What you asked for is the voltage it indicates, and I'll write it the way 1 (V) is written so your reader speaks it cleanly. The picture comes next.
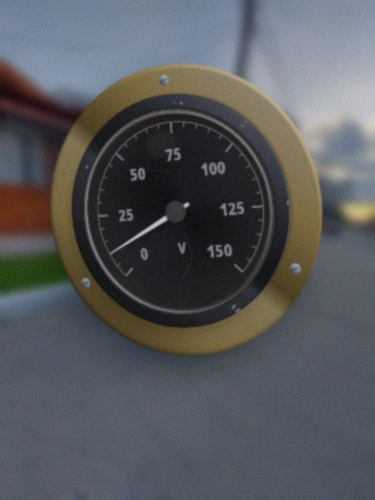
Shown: 10 (V)
